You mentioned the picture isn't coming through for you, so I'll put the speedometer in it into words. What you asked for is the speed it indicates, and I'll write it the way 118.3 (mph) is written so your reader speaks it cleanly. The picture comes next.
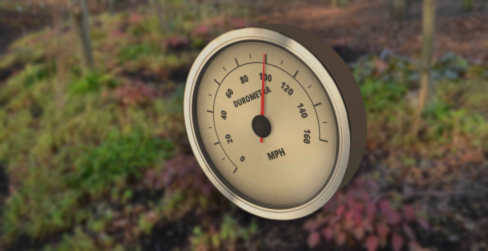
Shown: 100 (mph)
